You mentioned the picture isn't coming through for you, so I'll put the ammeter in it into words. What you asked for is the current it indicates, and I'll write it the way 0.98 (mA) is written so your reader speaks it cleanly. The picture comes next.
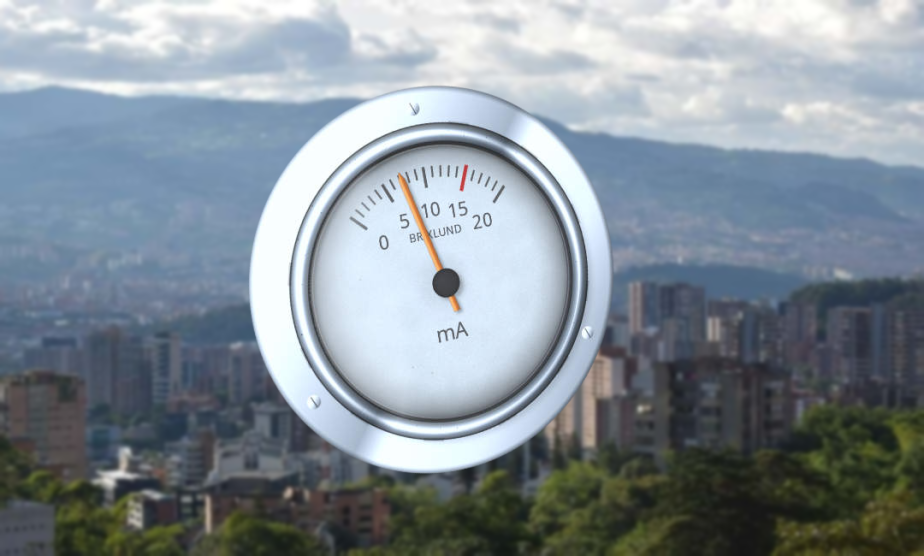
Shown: 7 (mA)
